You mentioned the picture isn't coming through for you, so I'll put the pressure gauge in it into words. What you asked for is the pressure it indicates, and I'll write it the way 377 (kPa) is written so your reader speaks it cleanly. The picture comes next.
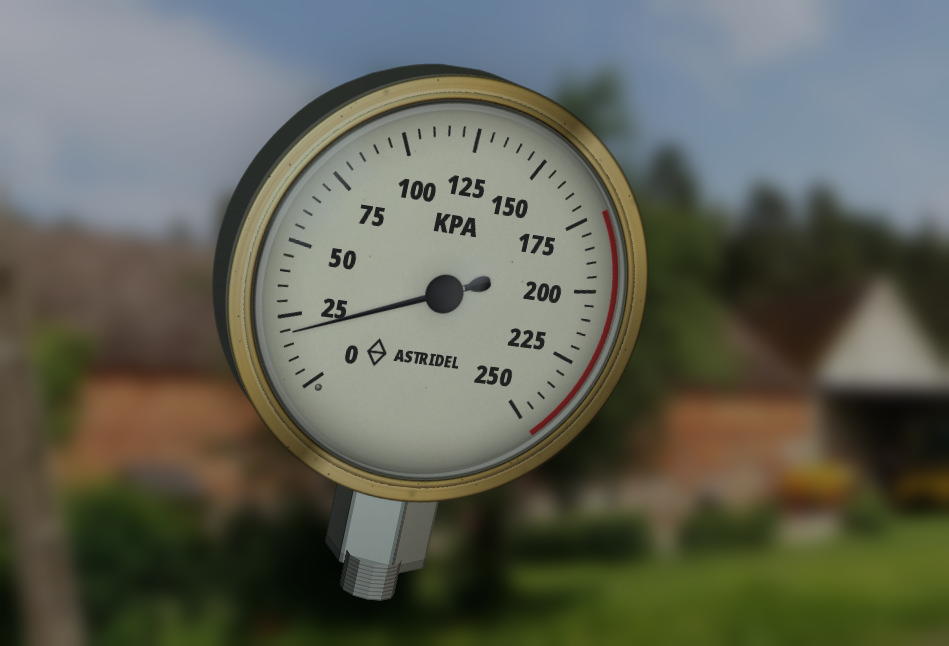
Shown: 20 (kPa)
